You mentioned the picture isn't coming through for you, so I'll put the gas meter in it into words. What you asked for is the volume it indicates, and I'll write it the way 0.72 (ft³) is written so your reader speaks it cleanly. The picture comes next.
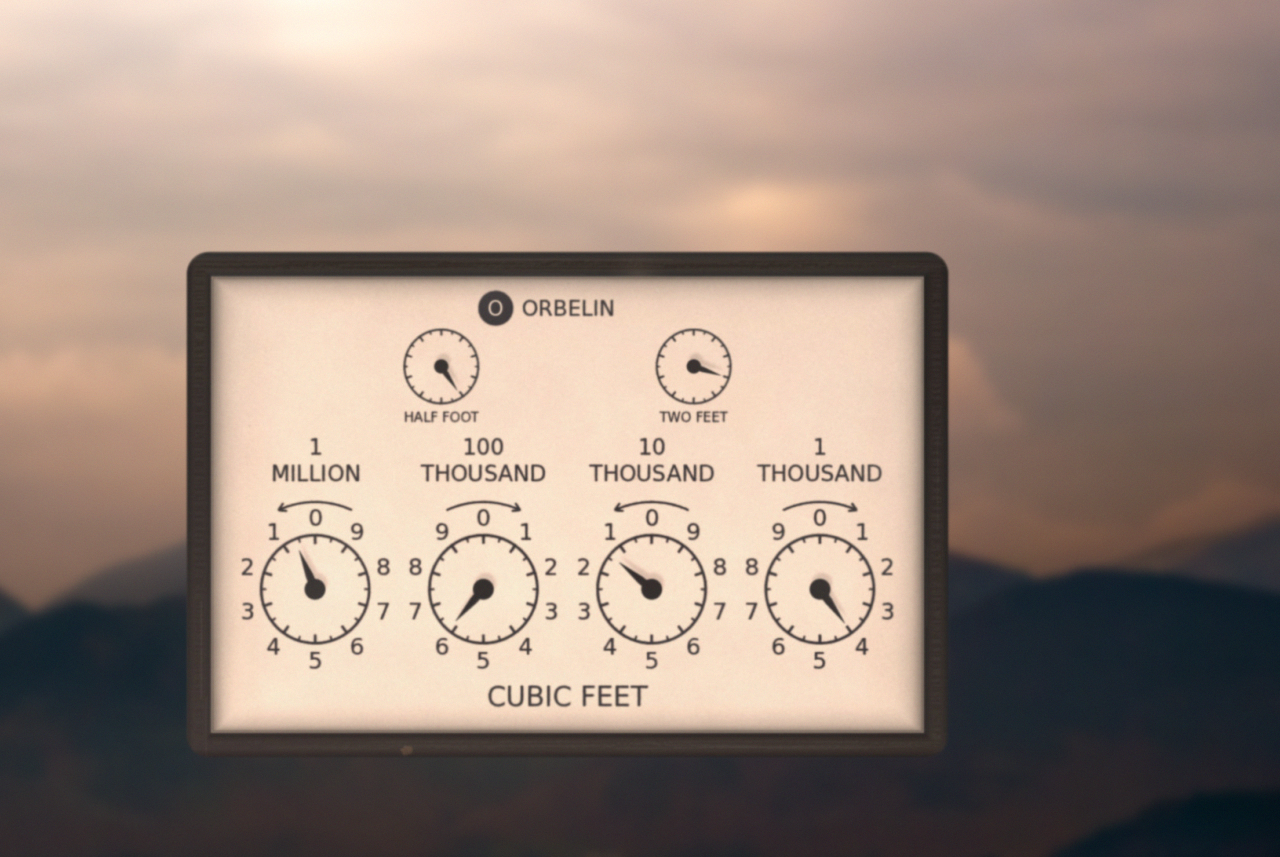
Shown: 61400 (ft³)
